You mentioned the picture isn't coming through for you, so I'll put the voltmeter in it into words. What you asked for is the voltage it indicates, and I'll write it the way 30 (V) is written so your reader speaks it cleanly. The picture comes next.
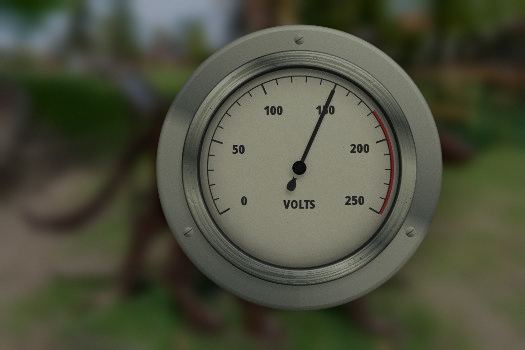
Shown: 150 (V)
